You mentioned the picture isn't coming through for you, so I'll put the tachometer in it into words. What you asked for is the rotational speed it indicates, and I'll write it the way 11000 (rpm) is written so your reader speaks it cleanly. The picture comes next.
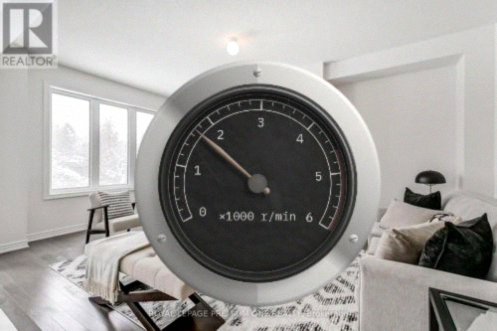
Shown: 1700 (rpm)
